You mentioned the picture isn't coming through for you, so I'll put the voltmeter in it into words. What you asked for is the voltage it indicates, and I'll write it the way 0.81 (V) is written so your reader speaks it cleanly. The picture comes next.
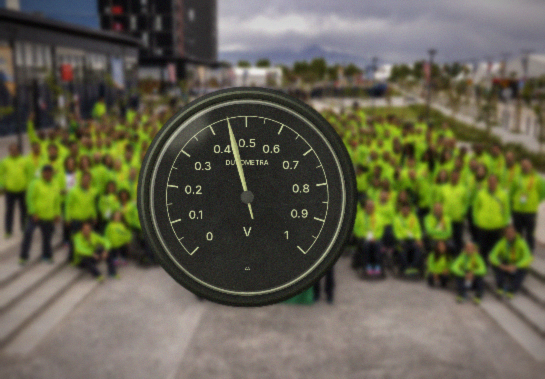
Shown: 0.45 (V)
